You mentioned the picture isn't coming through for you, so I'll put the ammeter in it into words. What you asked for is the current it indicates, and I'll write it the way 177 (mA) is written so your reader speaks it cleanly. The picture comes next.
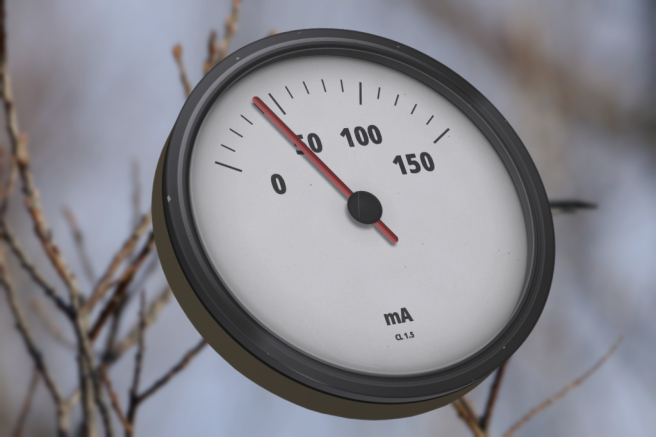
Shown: 40 (mA)
